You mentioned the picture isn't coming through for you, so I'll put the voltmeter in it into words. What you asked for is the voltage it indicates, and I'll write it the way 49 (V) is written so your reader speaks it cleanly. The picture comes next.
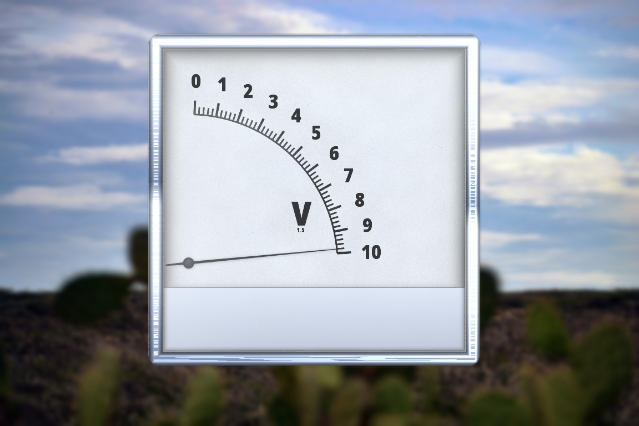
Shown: 9.8 (V)
